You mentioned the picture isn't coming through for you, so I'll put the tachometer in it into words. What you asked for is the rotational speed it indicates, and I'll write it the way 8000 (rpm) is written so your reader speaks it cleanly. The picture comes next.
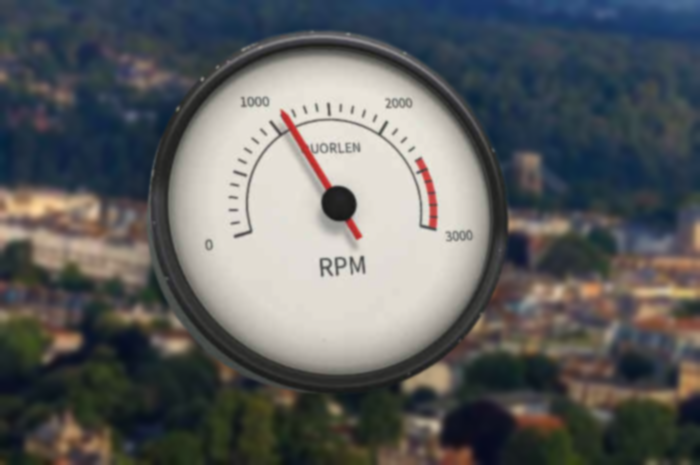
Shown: 1100 (rpm)
